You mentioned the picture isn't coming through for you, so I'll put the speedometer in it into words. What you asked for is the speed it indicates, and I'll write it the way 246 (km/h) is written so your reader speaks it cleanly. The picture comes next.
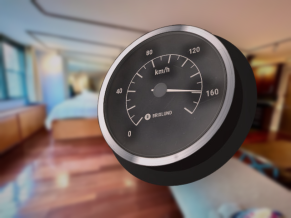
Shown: 160 (km/h)
